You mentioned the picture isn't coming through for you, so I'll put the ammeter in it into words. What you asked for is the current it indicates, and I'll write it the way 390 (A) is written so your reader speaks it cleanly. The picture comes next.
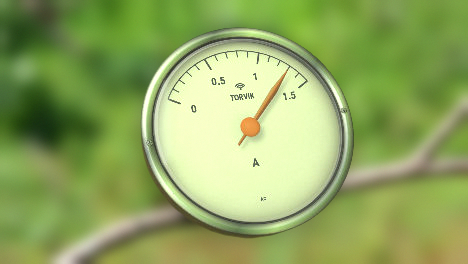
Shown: 1.3 (A)
